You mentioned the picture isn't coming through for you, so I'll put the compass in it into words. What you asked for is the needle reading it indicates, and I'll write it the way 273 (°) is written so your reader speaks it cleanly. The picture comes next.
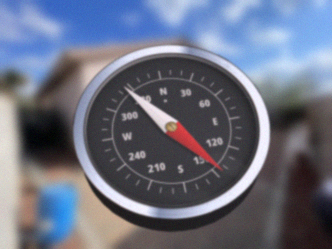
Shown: 145 (°)
